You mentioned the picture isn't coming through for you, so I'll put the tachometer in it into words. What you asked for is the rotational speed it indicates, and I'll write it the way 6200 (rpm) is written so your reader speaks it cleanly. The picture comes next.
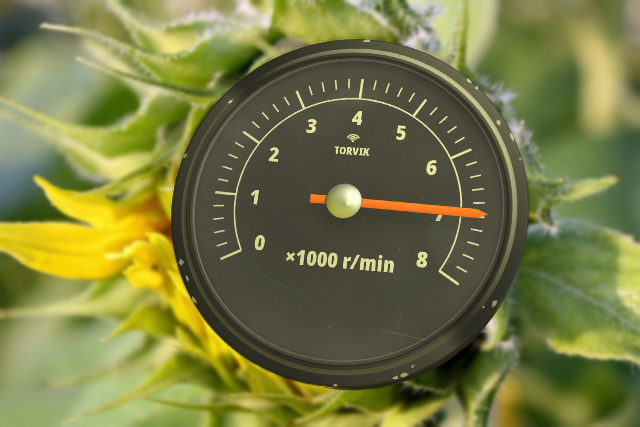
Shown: 7000 (rpm)
